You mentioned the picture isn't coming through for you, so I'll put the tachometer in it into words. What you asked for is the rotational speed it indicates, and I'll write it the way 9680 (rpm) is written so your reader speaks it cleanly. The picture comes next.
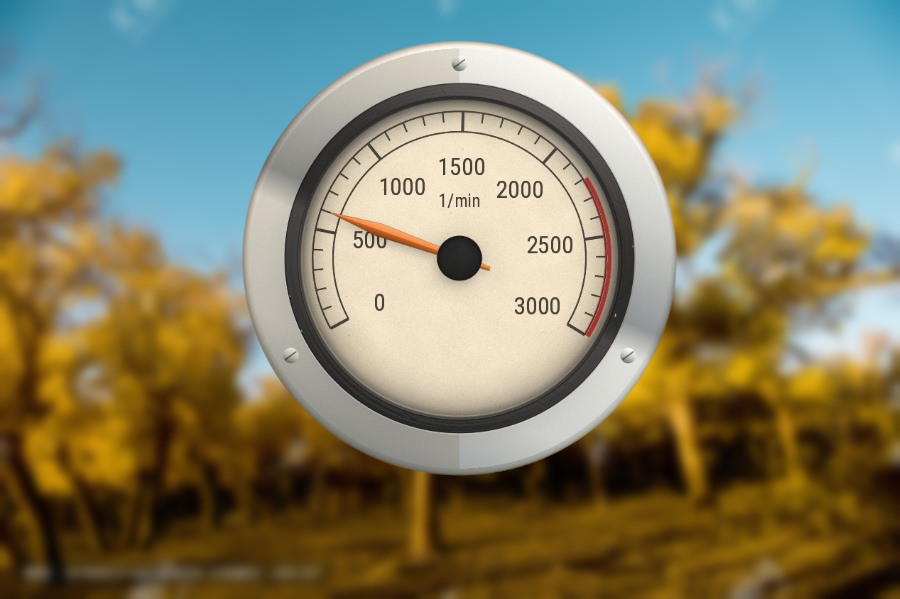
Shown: 600 (rpm)
